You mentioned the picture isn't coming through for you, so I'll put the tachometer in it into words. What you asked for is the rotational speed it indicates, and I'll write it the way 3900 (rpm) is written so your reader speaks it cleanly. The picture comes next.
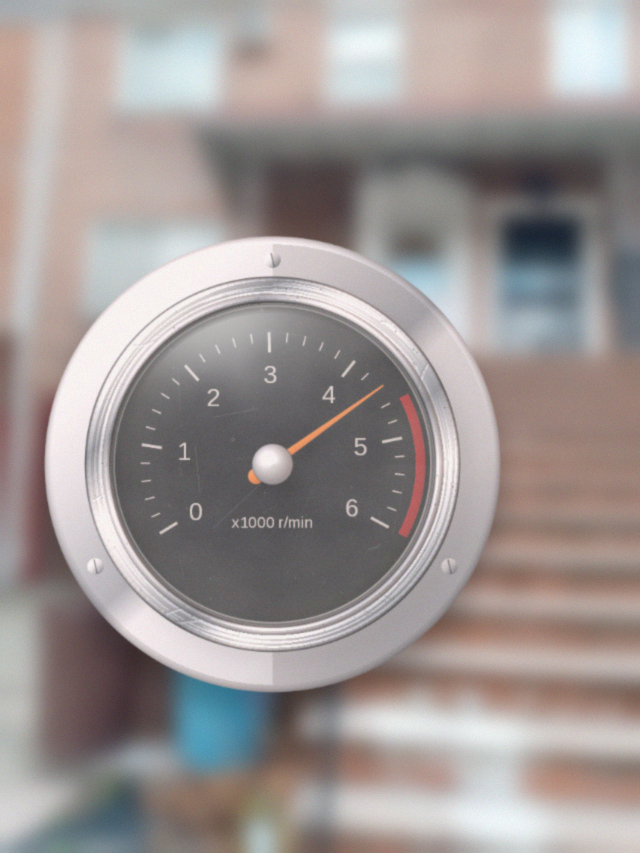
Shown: 4400 (rpm)
